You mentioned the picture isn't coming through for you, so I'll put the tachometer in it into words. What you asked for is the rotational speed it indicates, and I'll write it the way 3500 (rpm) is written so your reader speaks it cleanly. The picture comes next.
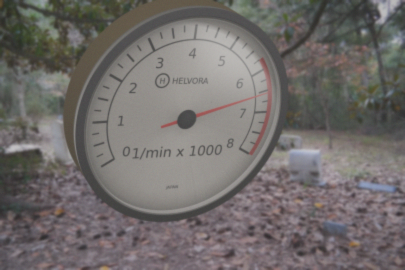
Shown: 6500 (rpm)
